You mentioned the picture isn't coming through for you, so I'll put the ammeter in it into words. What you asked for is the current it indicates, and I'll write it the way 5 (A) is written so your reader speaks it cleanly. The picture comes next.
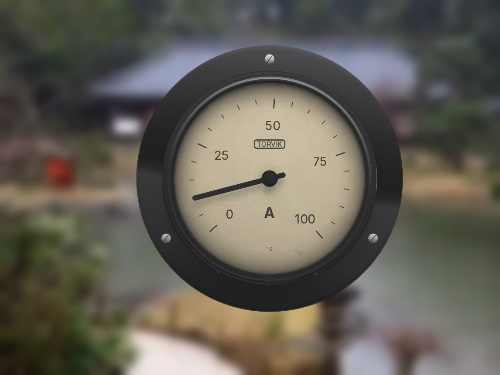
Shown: 10 (A)
